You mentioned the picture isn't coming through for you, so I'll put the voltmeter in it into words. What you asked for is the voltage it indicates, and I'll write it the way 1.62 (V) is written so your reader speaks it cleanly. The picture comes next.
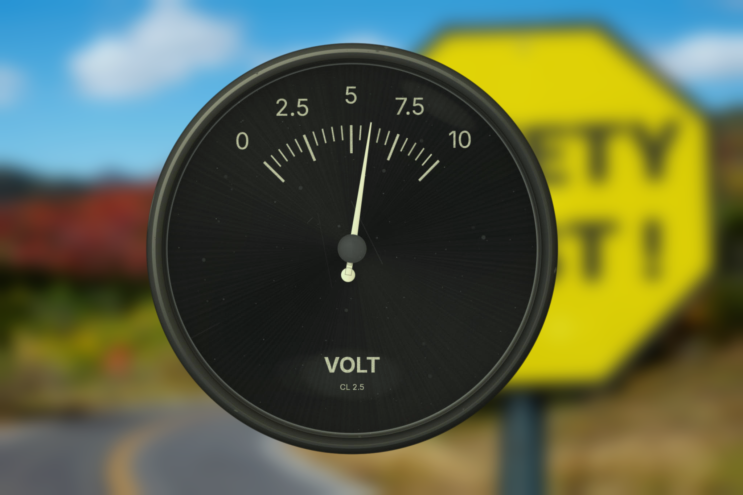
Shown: 6 (V)
